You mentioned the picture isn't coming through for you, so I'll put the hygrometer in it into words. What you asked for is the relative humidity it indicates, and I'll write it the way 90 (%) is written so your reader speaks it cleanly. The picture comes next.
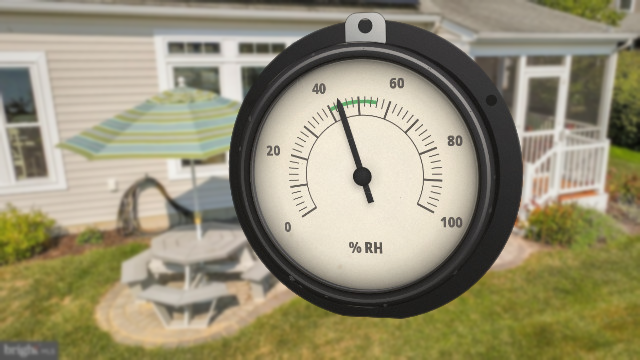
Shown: 44 (%)
